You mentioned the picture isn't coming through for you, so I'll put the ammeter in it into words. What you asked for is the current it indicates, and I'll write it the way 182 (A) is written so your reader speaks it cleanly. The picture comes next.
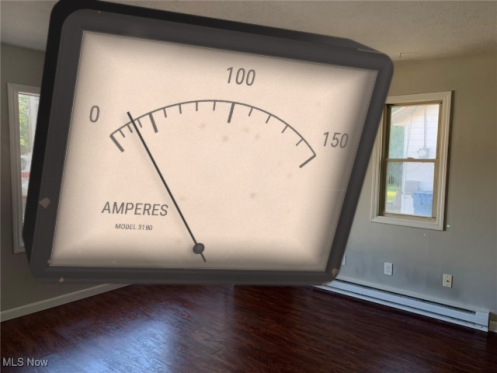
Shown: 35 (A)
